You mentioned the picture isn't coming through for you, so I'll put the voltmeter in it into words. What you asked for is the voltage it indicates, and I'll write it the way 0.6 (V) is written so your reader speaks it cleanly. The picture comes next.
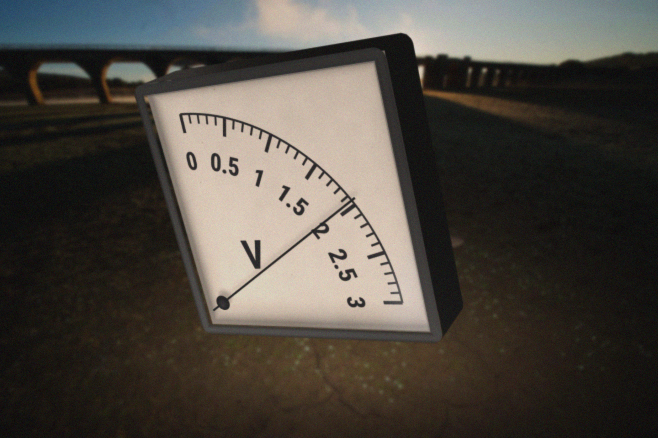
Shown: 1.95 (V)
